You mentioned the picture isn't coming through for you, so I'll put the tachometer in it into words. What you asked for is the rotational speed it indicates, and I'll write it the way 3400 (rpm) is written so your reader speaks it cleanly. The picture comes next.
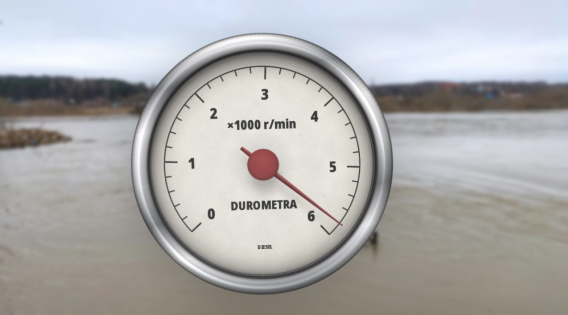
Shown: 5800 (rpm)
